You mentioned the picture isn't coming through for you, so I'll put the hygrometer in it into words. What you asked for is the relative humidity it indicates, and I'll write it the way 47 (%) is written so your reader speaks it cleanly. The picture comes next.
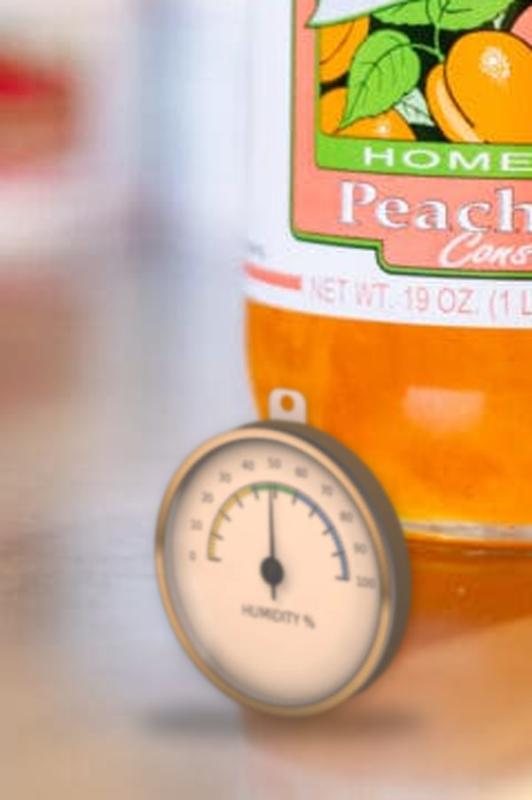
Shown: 50 (%)
